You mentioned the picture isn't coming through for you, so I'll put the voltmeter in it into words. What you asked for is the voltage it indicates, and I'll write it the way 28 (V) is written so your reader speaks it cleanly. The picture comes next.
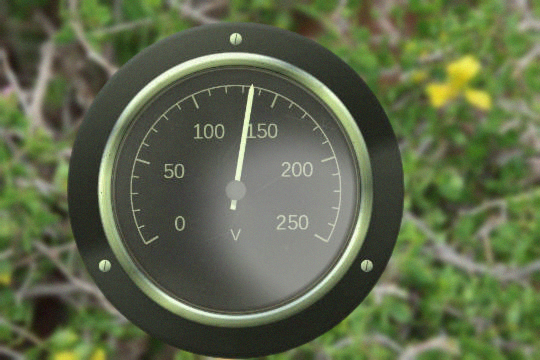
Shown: 135 (V)
